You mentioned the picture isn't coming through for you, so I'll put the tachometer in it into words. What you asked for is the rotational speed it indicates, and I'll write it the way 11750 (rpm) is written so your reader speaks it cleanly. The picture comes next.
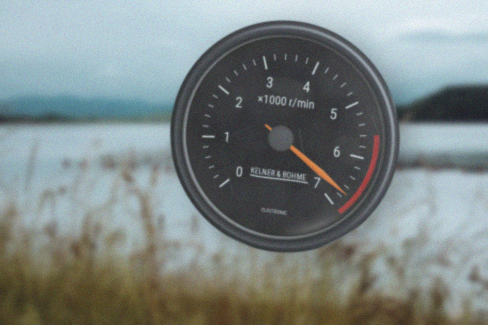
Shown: 6700 (rpm)
